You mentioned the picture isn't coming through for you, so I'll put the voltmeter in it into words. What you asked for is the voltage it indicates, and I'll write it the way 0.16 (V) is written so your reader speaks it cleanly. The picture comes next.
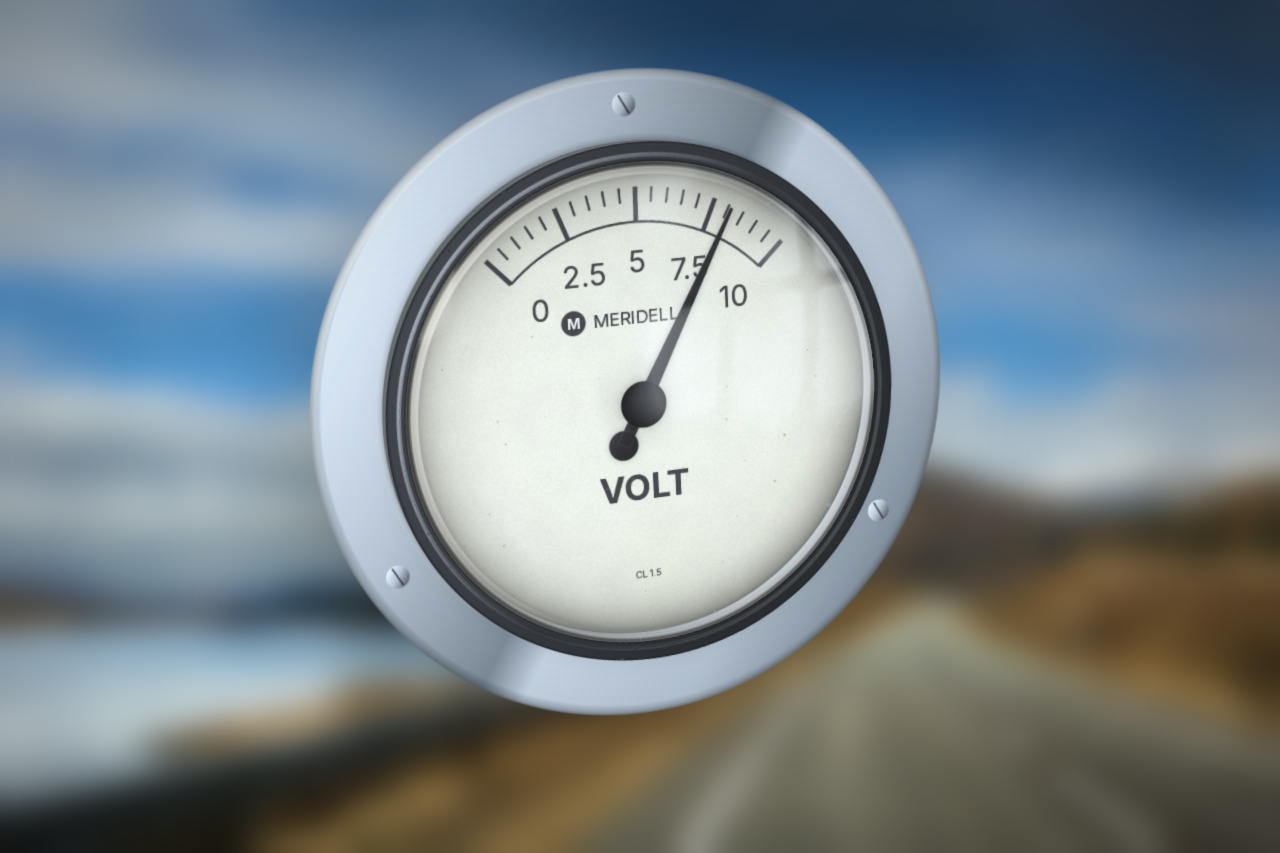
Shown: 8 (V)
